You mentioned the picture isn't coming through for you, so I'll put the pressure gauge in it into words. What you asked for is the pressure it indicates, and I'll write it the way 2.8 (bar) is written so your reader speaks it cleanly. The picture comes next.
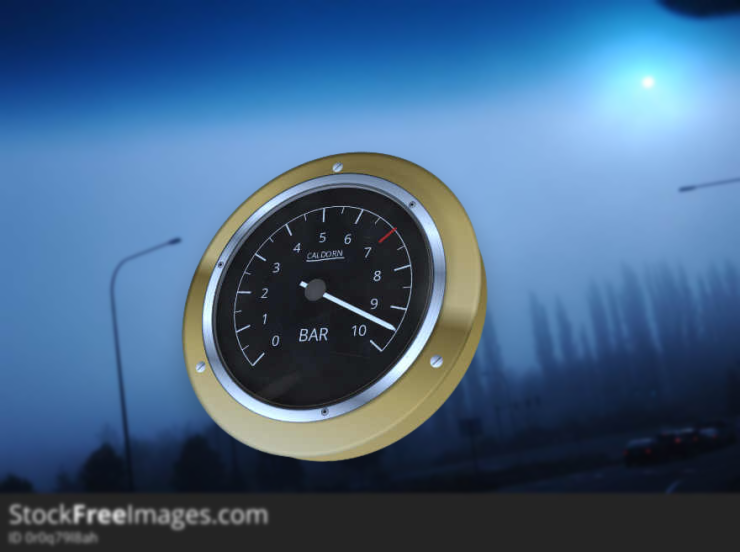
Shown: 9.5 (bar)
